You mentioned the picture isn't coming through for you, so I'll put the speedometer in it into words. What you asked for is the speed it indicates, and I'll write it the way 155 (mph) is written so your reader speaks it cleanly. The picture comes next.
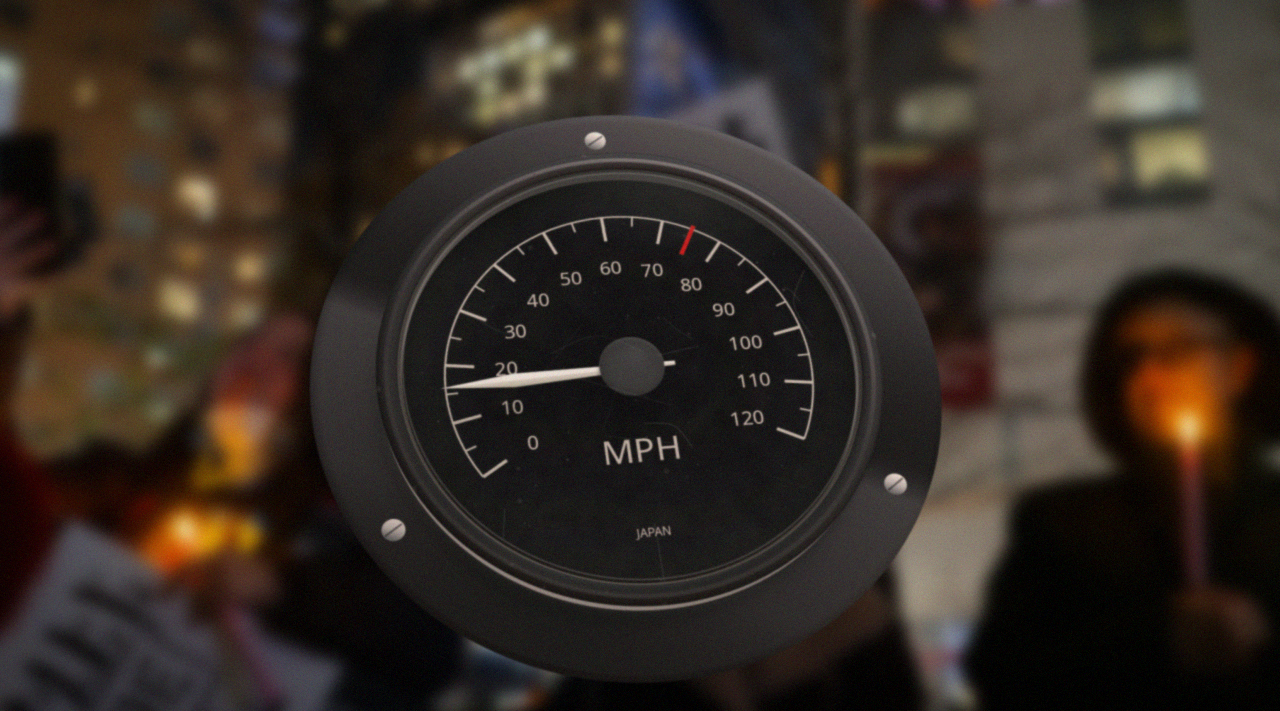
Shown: 15 (mph)
